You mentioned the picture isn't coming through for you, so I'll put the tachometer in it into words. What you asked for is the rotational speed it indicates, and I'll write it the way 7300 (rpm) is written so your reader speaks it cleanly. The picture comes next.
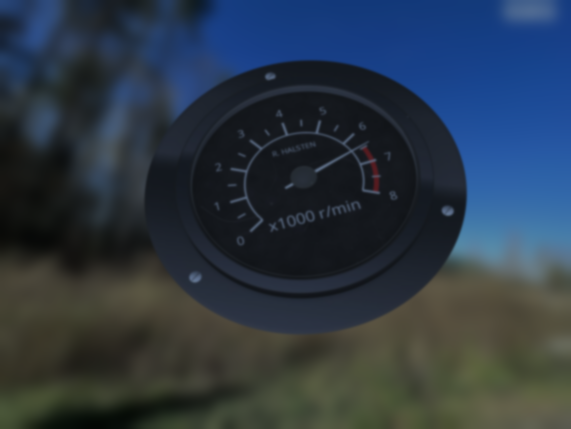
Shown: 6500 (rpm)
